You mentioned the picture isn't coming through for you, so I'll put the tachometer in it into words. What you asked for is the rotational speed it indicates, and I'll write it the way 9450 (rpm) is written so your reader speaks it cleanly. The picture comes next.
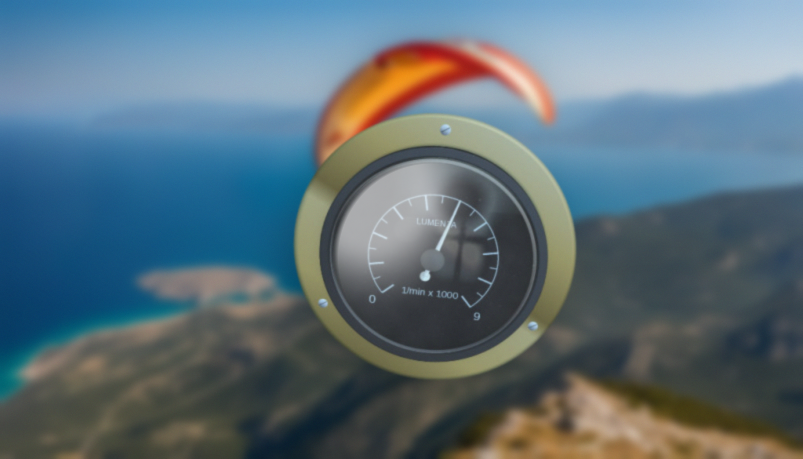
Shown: 5000 (rpm)
